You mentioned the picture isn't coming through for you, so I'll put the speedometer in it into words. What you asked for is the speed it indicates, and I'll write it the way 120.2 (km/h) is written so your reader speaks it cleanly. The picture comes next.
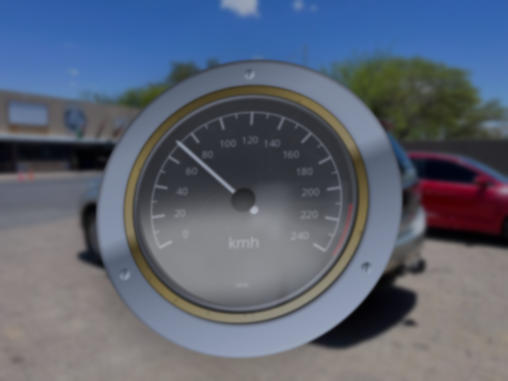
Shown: 70 (km/h)
